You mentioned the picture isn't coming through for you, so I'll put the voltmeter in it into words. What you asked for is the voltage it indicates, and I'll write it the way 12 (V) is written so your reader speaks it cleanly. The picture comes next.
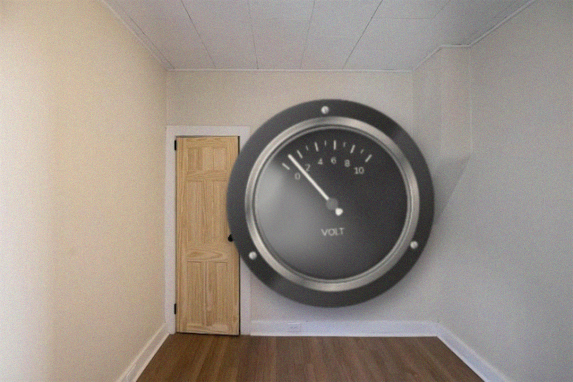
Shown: 1 (V)
